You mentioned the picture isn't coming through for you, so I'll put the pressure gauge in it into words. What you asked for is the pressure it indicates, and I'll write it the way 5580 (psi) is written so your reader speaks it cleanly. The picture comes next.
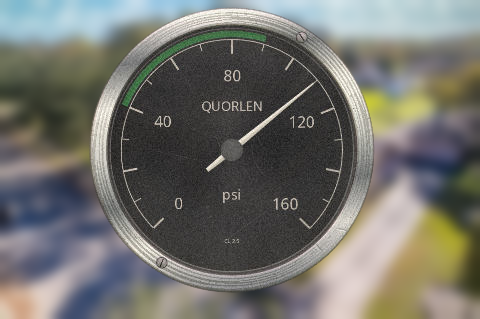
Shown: 110 (psi)
